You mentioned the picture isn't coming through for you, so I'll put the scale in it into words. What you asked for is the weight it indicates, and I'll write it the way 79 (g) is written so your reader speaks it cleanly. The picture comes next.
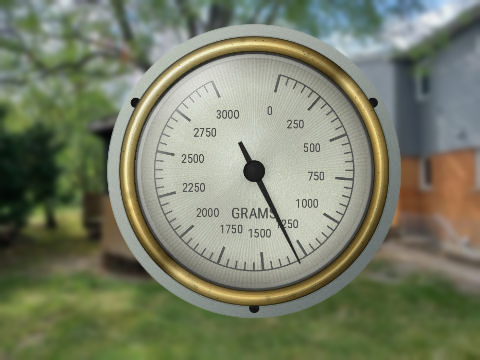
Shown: 1300 (g)
